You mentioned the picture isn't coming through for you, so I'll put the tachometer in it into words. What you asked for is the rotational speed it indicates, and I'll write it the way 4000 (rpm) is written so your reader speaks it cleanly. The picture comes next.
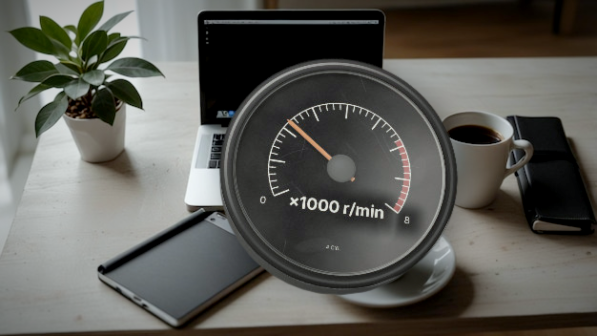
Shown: 2200 (rpm)
